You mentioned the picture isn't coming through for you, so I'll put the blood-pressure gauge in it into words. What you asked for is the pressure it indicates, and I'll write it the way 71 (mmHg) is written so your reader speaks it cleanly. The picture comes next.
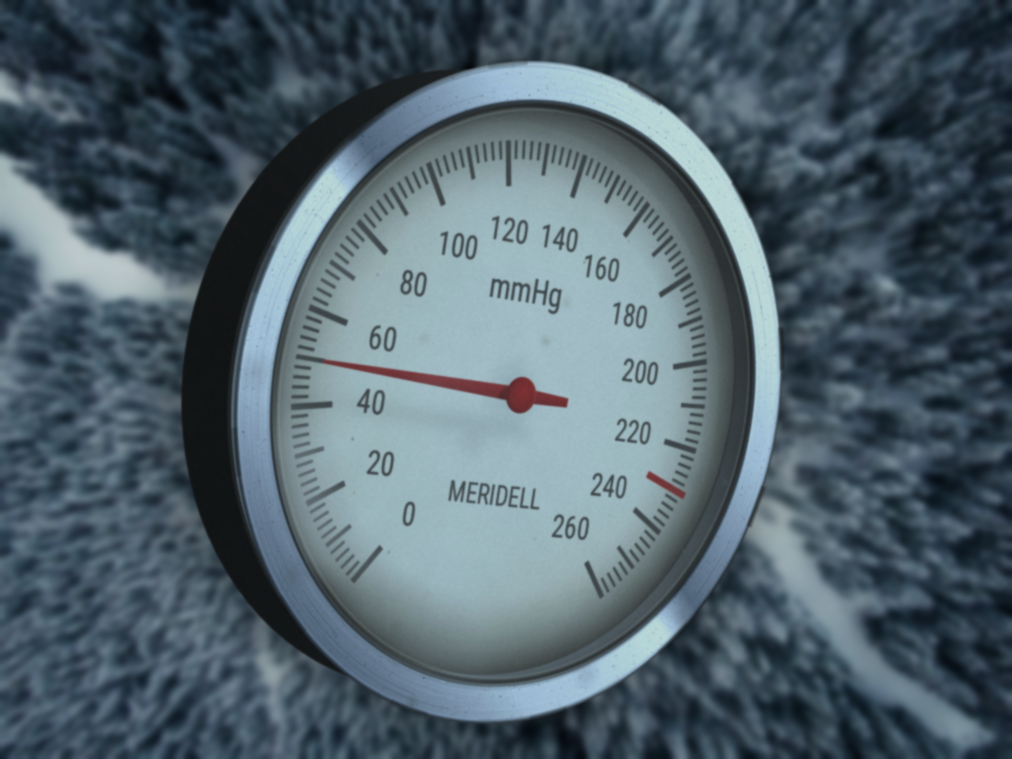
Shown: 50 (mmHg)
